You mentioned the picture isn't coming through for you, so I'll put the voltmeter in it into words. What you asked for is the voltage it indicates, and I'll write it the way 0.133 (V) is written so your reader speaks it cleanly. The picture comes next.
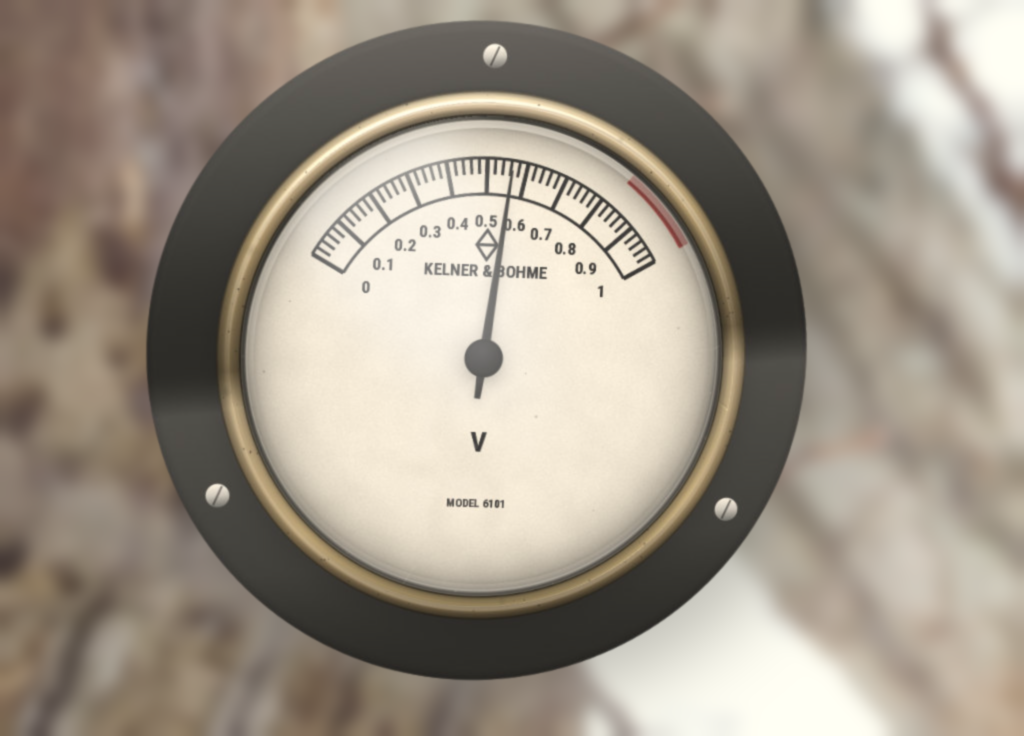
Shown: 0.56 (V)
